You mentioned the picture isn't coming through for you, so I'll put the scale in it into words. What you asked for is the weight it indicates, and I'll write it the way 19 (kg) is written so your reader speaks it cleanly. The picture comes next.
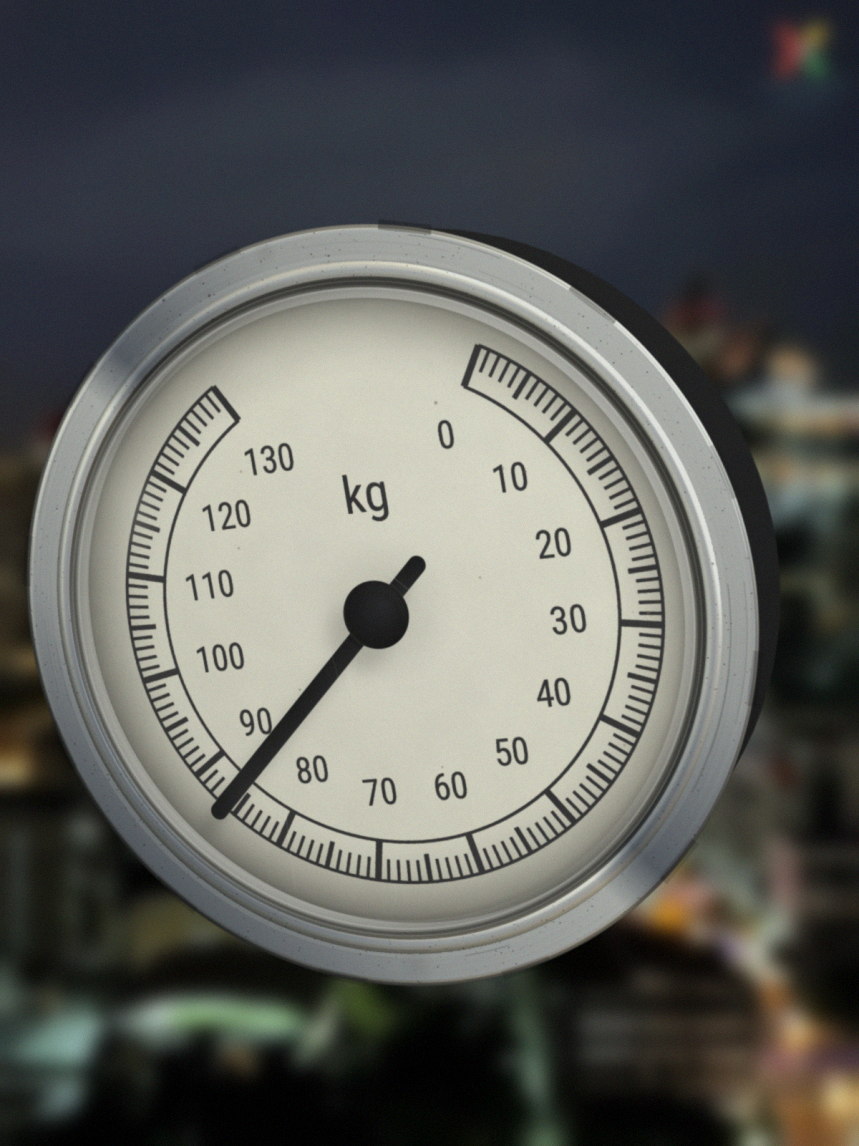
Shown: 86 (kg)
